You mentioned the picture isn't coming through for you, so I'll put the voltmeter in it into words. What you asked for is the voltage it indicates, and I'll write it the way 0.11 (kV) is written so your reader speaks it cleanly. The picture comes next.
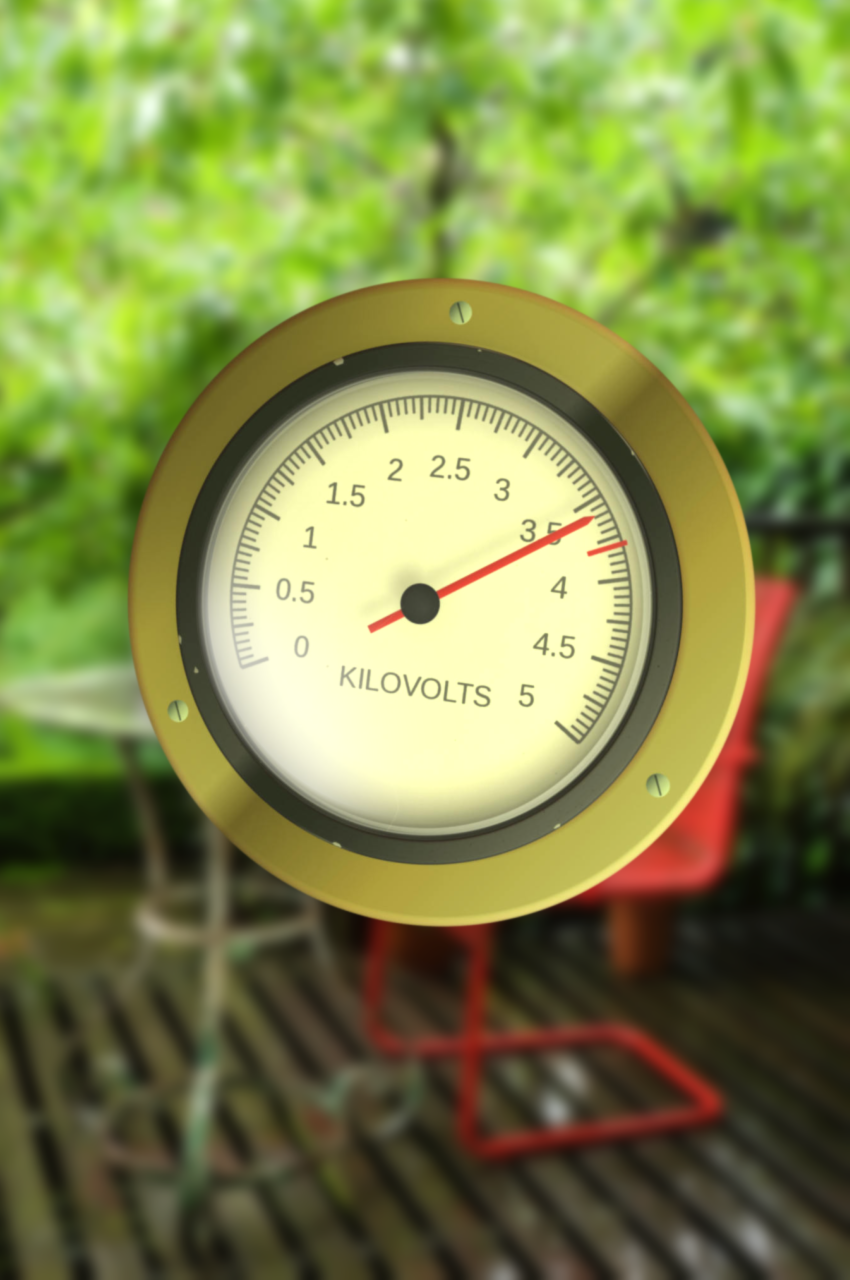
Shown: 3.6 (kV)
